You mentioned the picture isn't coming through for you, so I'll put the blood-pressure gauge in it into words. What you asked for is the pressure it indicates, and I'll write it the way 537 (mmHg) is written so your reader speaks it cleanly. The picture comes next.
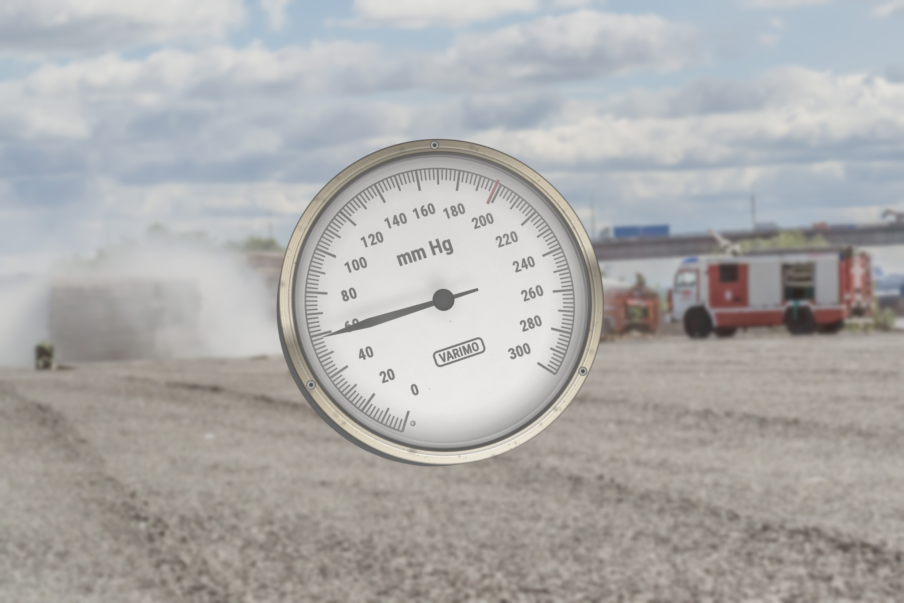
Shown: 58 (mmHg)
